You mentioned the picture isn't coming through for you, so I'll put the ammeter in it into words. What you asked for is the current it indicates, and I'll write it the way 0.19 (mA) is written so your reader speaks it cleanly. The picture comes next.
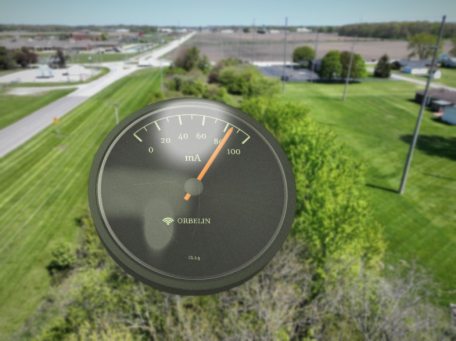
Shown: 85 (mA)
